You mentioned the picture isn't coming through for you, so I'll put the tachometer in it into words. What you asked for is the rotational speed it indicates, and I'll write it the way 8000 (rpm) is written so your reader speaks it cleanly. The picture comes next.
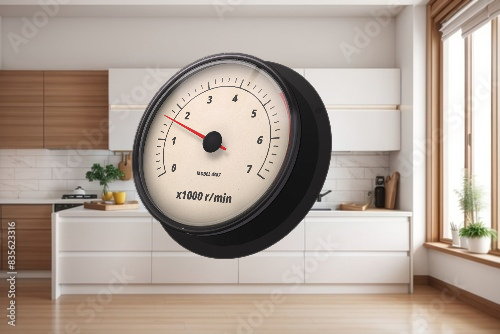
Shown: 1600 (rpm)
